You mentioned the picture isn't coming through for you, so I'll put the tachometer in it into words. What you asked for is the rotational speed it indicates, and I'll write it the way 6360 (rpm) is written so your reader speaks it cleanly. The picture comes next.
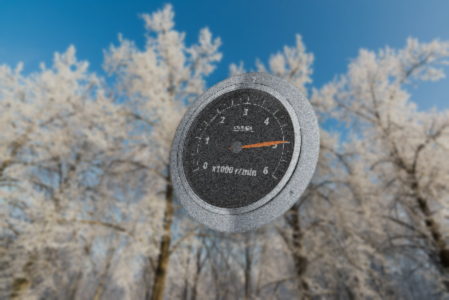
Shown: 5000 (rpm)
